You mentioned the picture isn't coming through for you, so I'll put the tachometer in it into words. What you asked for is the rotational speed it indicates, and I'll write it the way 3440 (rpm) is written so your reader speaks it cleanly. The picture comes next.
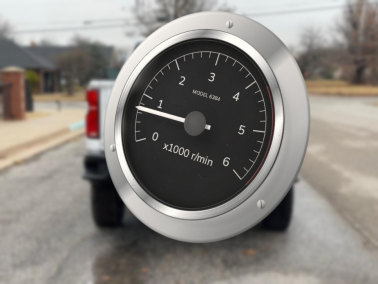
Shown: 700 (rpm)
